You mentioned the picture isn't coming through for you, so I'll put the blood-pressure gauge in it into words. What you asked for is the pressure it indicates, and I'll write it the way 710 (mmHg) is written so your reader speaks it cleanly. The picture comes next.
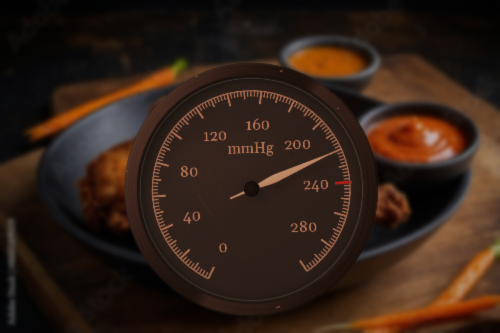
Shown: 220 (mmHg)
